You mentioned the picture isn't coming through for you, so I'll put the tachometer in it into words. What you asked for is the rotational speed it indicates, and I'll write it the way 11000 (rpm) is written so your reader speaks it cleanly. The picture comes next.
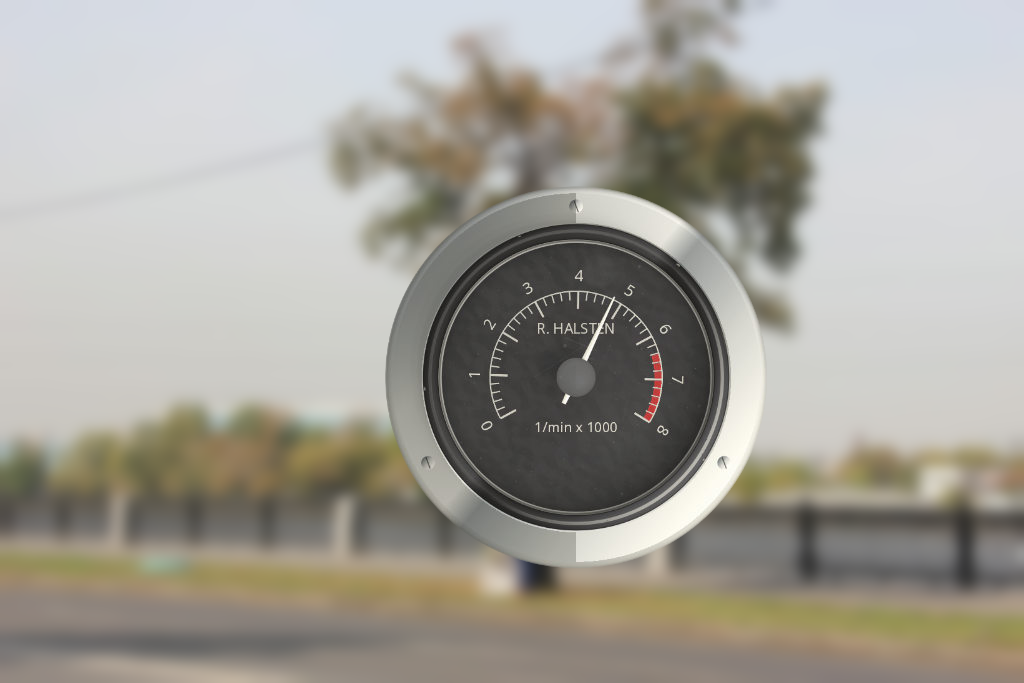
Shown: 4800 (rpm)
